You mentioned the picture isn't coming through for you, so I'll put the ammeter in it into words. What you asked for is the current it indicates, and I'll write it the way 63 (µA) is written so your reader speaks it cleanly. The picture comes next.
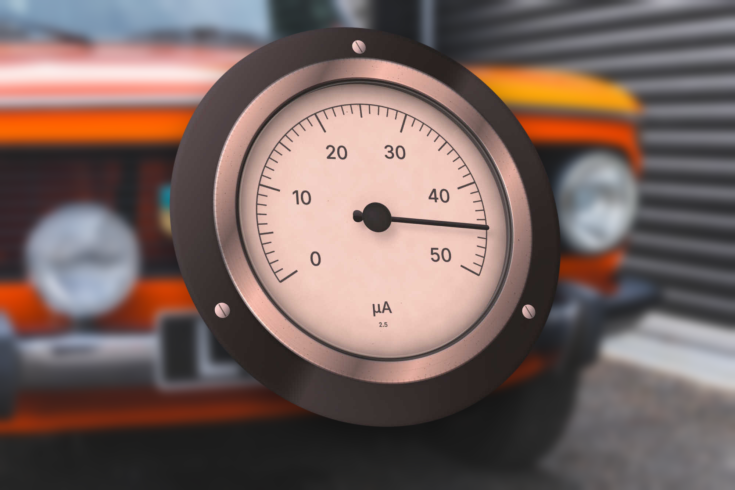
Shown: 45 (µA)
